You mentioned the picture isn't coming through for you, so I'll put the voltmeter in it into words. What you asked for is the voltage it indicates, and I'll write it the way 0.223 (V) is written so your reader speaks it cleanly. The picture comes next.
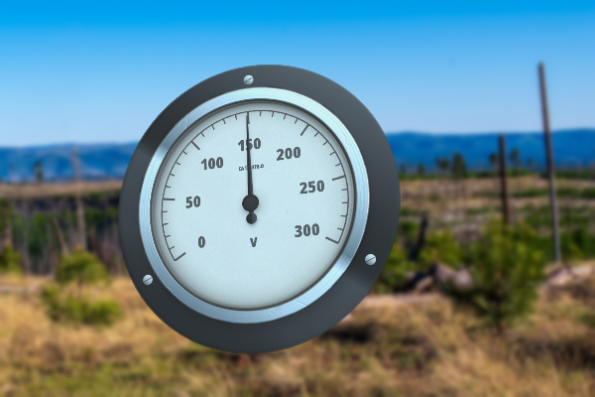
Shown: 150 (V)
